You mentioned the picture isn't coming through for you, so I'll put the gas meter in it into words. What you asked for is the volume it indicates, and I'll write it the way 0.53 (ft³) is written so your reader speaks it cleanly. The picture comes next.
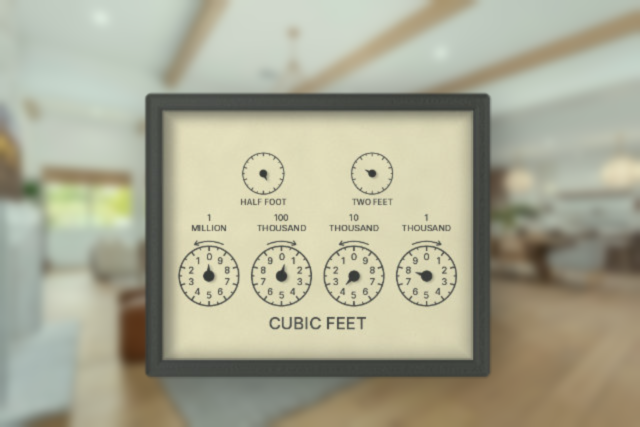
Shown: 3800 (ft³)
